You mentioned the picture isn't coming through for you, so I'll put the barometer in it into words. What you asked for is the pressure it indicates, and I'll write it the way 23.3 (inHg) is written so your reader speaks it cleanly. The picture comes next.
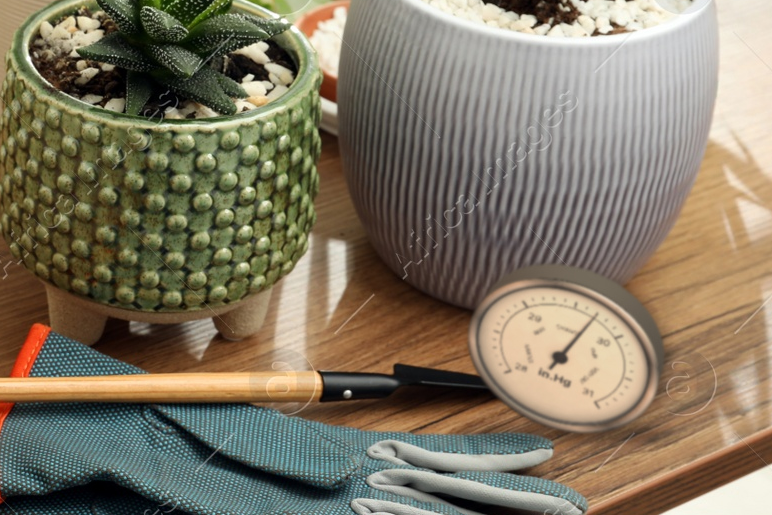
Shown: 29.7 (inHg)
